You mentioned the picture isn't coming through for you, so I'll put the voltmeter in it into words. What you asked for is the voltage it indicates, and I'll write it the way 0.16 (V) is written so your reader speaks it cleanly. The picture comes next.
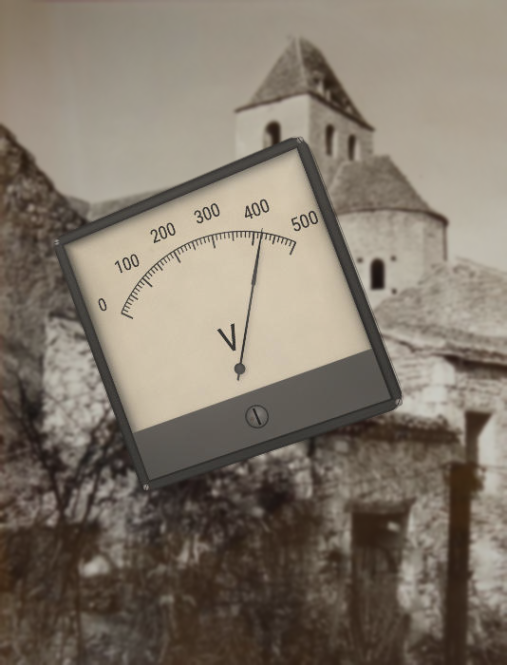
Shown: 420 (V)
